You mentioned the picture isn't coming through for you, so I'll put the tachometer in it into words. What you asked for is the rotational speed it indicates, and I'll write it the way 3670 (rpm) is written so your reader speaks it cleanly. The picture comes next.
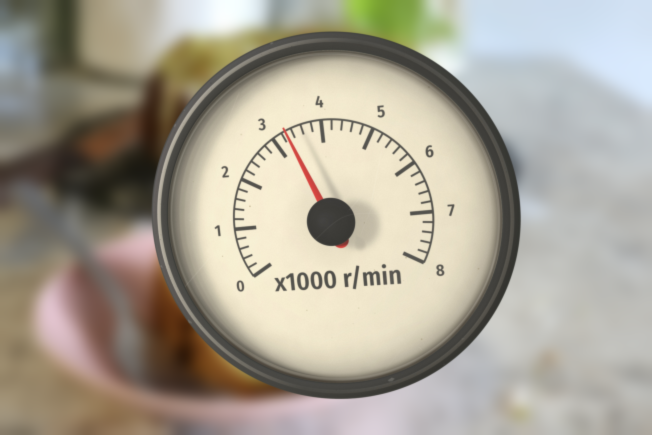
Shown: 3300 (rpm)
